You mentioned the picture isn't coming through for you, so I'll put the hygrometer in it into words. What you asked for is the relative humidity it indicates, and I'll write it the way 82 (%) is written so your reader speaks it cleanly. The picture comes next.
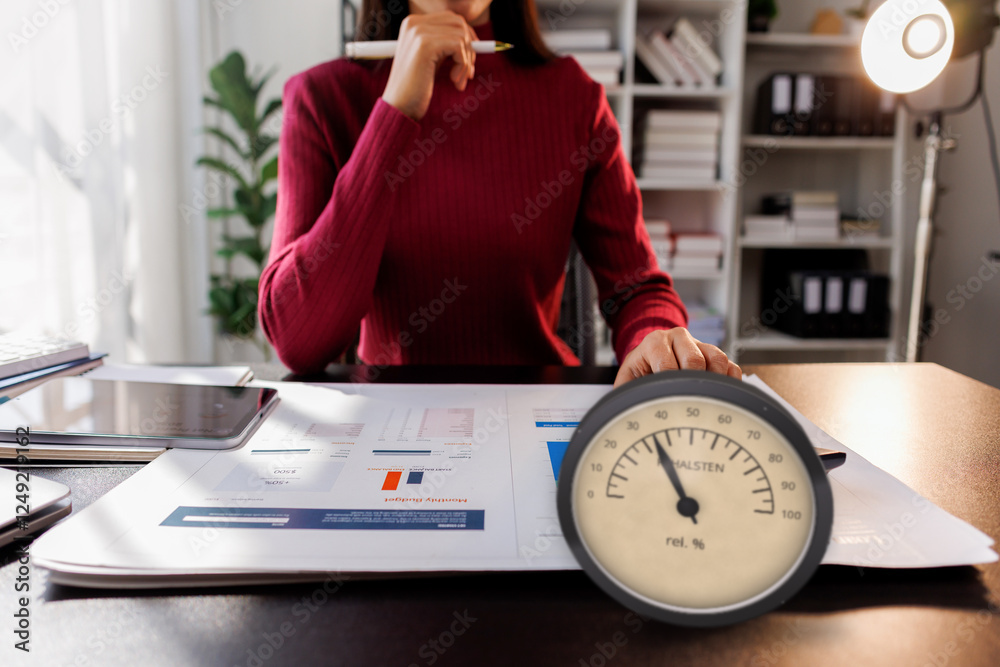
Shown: 35 (%)
